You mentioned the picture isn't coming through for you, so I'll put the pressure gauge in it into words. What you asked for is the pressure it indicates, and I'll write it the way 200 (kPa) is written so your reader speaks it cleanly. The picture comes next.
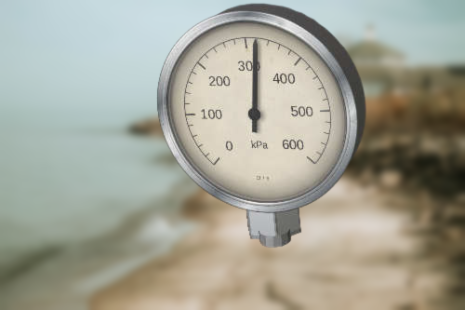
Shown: 320 (kPa)
